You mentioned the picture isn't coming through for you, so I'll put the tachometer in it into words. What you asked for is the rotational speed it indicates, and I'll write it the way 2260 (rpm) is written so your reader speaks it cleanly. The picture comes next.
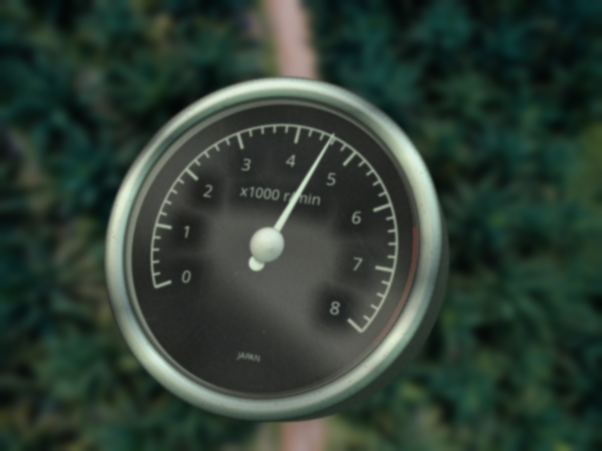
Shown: 4600 (rpm)
